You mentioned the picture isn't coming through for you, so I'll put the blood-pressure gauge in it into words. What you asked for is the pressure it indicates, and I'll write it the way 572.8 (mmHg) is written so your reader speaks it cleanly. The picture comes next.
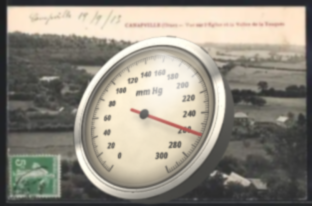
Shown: 260 (mmHg)
